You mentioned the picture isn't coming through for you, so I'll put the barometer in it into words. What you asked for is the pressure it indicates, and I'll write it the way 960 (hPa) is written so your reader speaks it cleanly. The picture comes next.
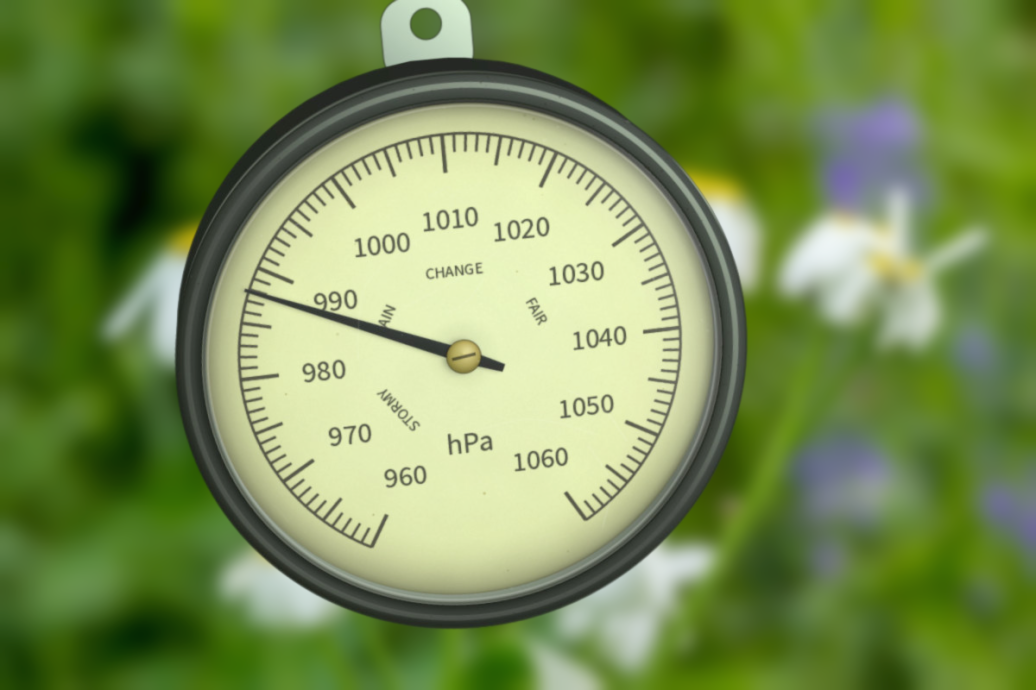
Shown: 988 (hPa)
